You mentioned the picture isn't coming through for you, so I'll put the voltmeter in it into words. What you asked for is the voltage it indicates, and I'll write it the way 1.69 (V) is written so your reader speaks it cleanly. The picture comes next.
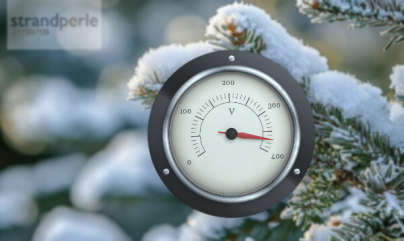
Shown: 370 (V)
